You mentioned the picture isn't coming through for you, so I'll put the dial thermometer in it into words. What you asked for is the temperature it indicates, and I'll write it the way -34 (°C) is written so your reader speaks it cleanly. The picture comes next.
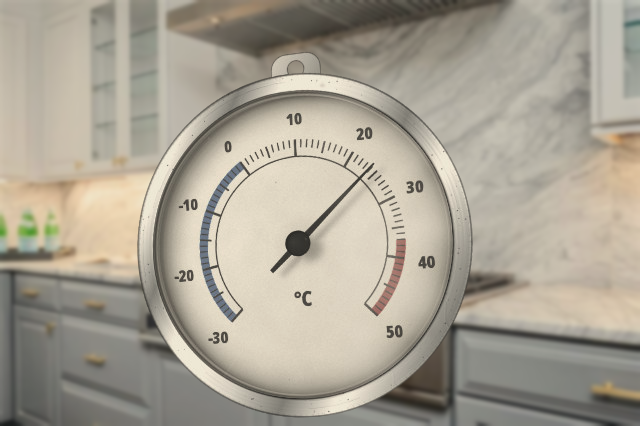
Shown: 24 (°C)
